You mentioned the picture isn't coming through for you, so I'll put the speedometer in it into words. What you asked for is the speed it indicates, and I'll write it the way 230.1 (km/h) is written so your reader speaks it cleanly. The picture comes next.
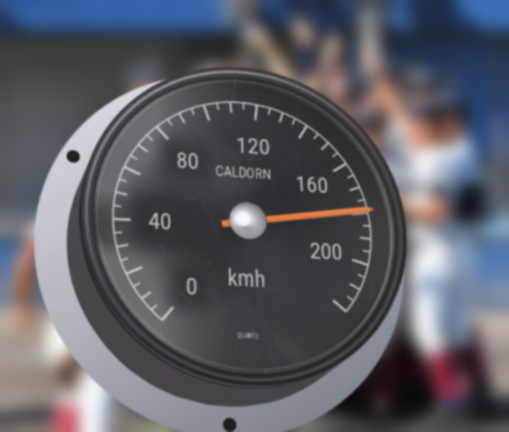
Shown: 180 (km/h)
